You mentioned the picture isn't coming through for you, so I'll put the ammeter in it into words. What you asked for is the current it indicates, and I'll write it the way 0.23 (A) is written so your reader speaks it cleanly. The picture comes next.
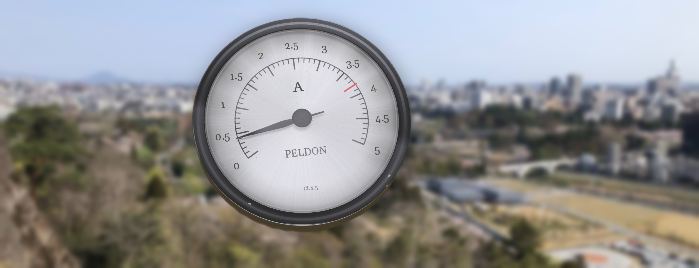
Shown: 0.4 (A)
